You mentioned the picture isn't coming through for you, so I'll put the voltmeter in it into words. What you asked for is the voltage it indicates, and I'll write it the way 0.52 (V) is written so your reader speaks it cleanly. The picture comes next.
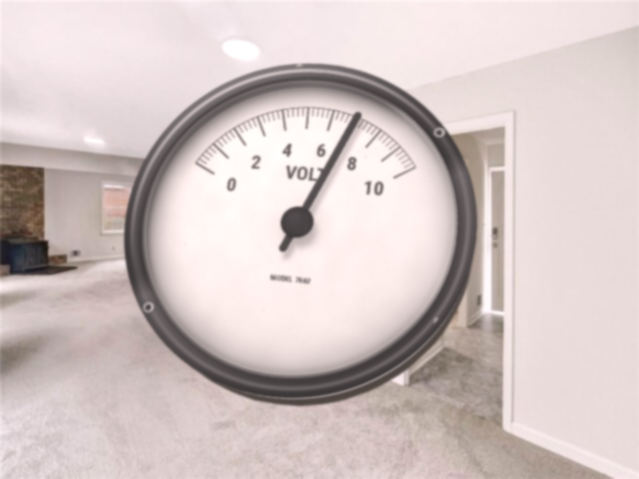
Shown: 7 (V)
